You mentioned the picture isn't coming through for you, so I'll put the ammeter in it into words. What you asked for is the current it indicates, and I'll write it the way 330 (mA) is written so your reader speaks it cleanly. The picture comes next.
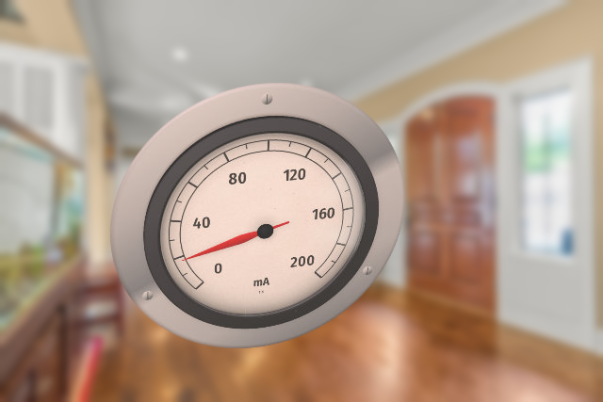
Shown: 20 (mA)
